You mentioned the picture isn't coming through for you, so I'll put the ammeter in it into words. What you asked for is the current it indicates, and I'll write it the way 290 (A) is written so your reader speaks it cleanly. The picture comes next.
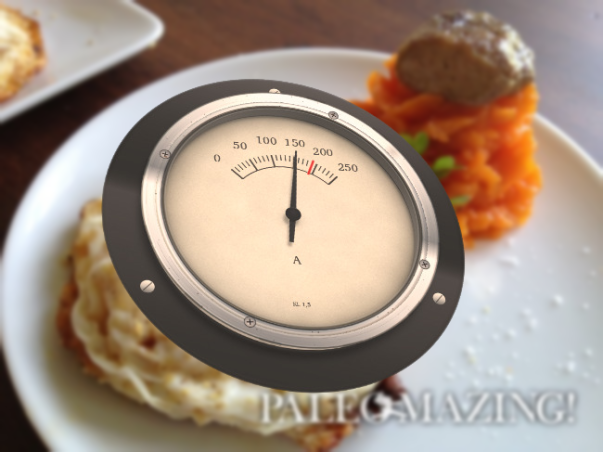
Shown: 150 (A)
